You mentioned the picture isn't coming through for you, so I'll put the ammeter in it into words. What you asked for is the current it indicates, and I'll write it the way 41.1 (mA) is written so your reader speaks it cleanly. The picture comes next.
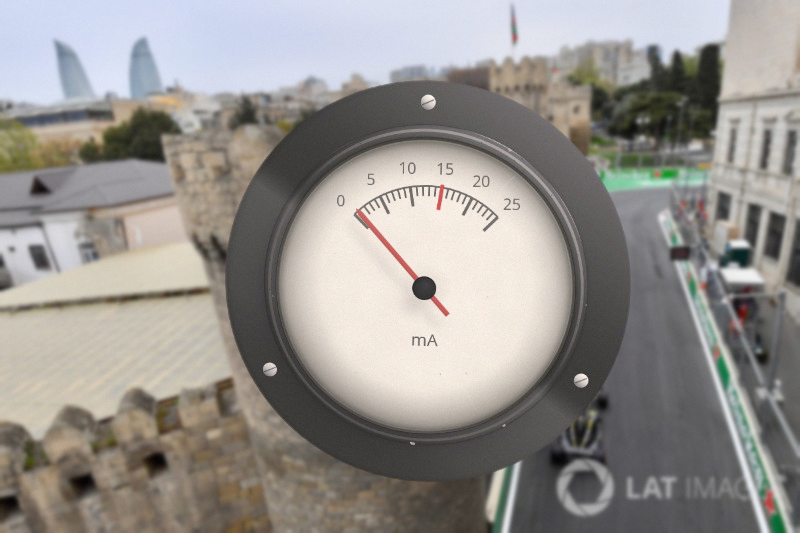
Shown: 1 (mA)
